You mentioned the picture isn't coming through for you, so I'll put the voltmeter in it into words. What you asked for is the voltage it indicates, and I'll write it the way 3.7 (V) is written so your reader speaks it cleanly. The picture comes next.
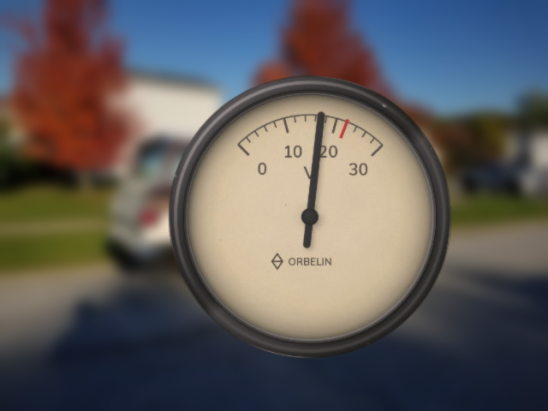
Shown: 17 (V)
